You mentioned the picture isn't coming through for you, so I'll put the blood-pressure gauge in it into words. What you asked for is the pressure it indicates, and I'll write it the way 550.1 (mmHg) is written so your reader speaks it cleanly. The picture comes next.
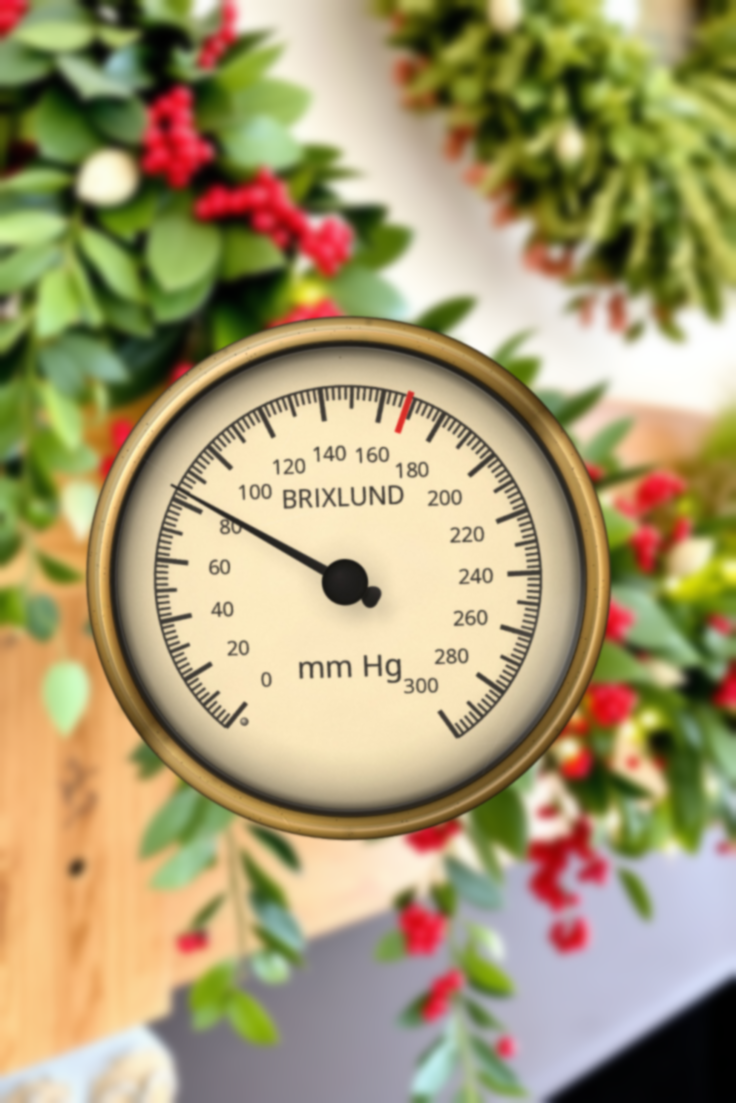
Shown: 84 (mmHg)
